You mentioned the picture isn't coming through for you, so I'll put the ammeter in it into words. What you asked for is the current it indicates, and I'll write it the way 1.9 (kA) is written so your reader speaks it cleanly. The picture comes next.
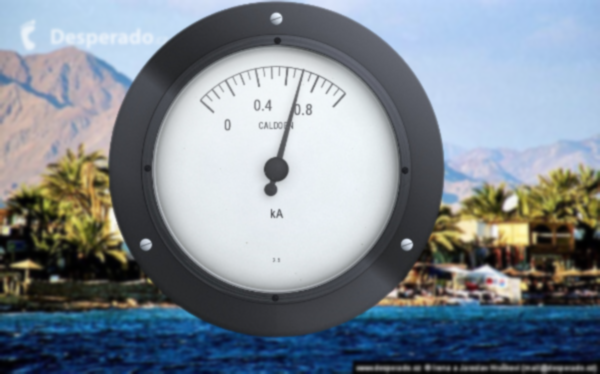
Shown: 0.7 (kA)
